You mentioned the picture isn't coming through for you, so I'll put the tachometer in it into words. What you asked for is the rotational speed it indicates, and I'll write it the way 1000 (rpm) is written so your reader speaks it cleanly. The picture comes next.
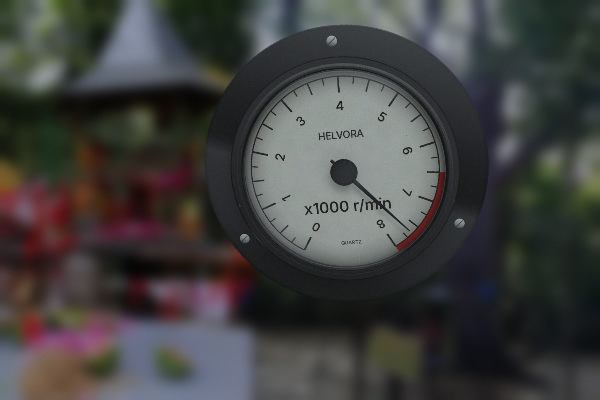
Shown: 7625 (rpm)
